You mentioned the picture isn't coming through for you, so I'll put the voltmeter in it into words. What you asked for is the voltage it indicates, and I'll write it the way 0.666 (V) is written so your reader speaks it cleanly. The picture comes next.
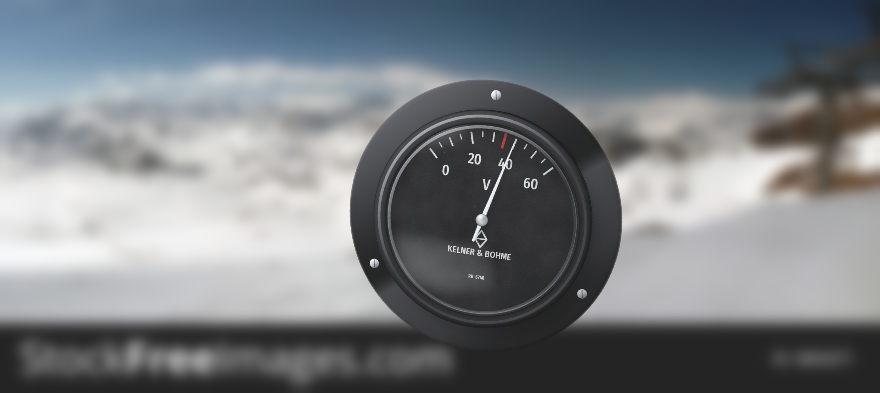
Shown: 40 (V)
